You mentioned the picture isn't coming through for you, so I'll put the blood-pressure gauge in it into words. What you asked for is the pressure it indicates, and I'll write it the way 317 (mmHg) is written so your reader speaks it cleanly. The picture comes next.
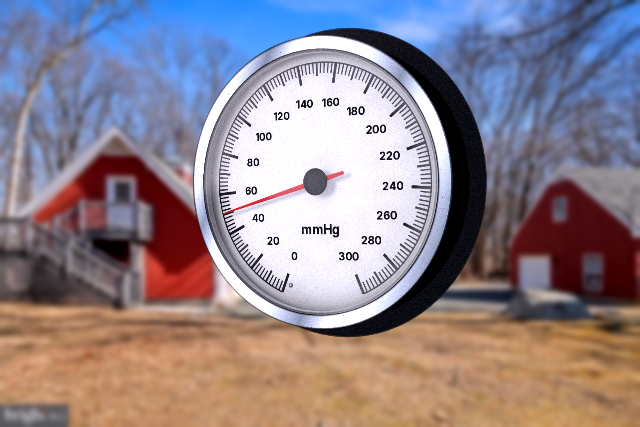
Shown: 50 (mmHg)
